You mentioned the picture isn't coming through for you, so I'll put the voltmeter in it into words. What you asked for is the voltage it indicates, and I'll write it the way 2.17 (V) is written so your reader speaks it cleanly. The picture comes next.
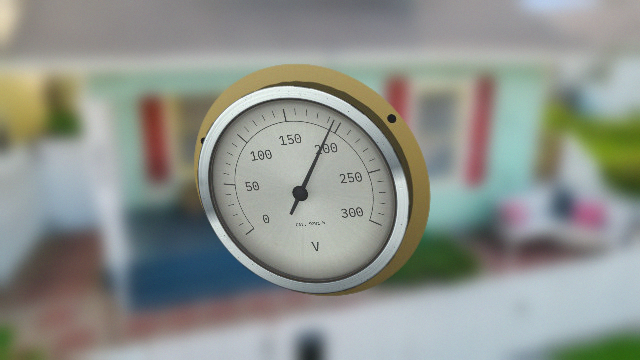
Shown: 195 (V)
